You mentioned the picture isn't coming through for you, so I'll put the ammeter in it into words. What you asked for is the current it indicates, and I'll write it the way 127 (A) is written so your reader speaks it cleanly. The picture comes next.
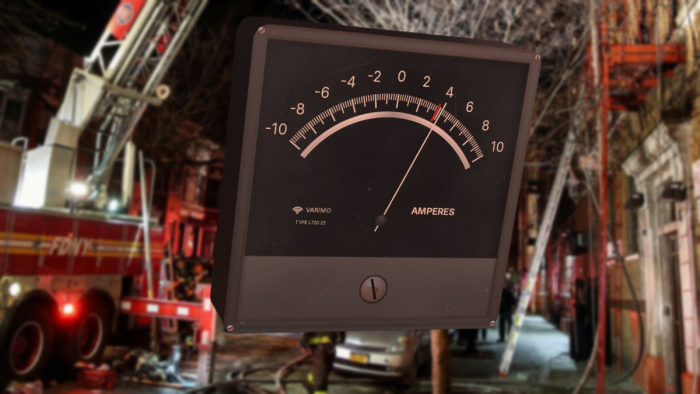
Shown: 4 (A)
